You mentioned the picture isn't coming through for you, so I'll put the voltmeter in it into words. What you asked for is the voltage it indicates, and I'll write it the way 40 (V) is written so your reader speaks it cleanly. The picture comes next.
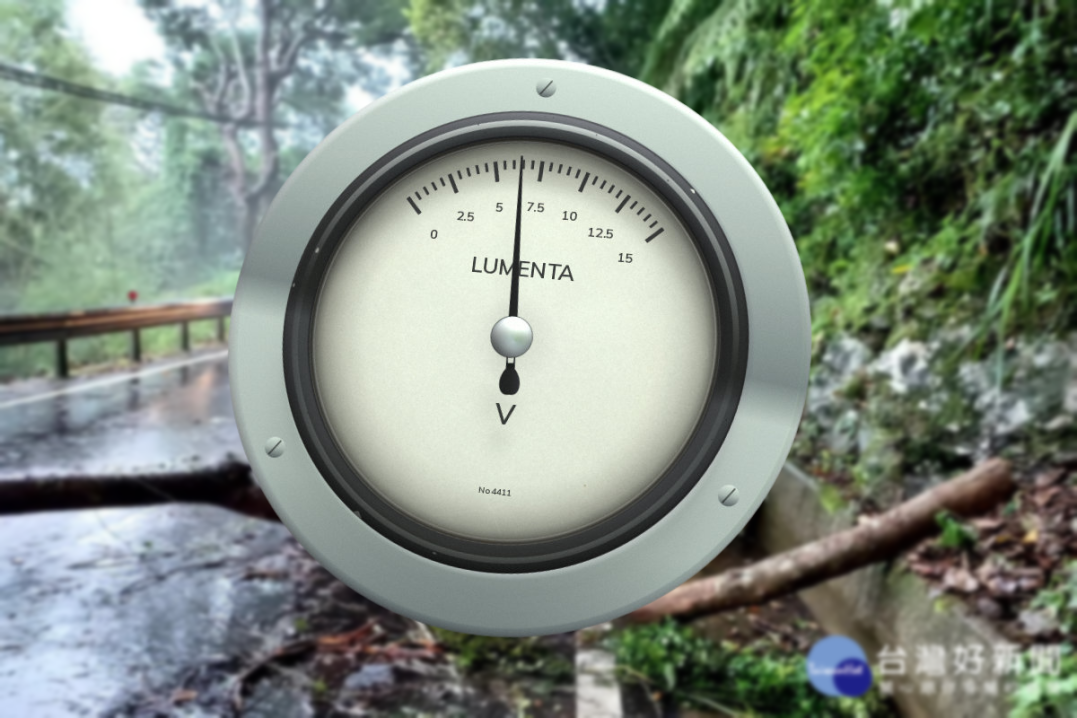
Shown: 6.5 (V)
